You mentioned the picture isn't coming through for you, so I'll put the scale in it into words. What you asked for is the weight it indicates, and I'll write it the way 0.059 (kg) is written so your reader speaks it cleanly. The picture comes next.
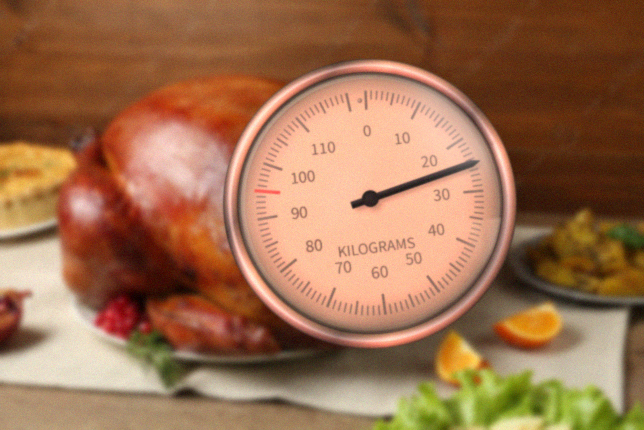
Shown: 25 (kg)
